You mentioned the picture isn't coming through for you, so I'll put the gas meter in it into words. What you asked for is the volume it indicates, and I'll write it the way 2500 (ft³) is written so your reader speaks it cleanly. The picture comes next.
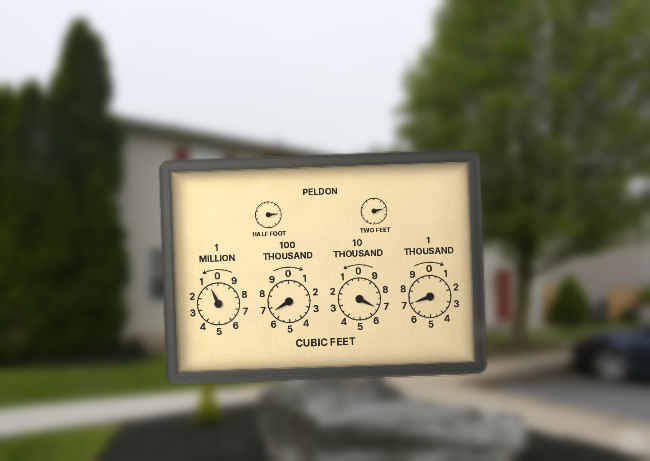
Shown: 66700 (ft³)
